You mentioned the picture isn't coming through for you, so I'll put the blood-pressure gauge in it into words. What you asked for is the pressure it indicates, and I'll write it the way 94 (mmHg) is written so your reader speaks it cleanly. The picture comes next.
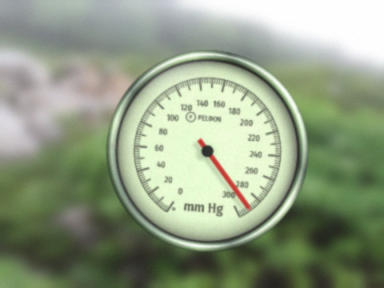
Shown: 290 (mmHg)
